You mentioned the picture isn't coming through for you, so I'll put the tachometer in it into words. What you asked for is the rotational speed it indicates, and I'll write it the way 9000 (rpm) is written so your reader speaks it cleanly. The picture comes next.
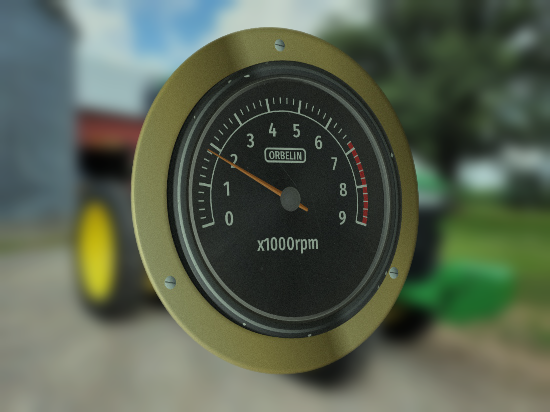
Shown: 1800 (rpm)
